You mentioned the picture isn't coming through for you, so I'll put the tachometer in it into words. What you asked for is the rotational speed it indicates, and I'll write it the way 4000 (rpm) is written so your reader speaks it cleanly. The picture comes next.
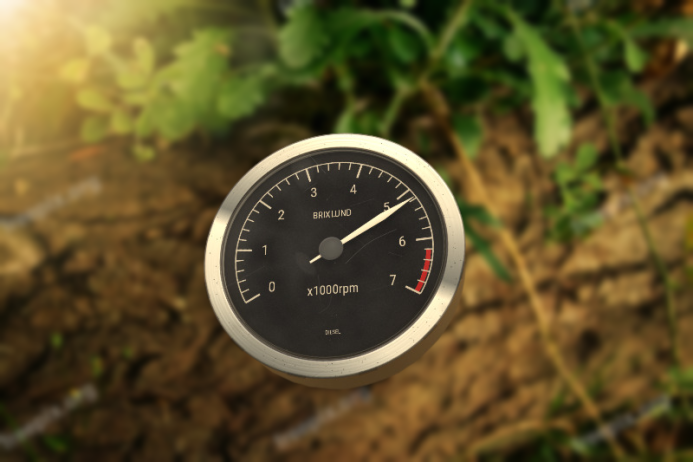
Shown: 5200 (rpm)
